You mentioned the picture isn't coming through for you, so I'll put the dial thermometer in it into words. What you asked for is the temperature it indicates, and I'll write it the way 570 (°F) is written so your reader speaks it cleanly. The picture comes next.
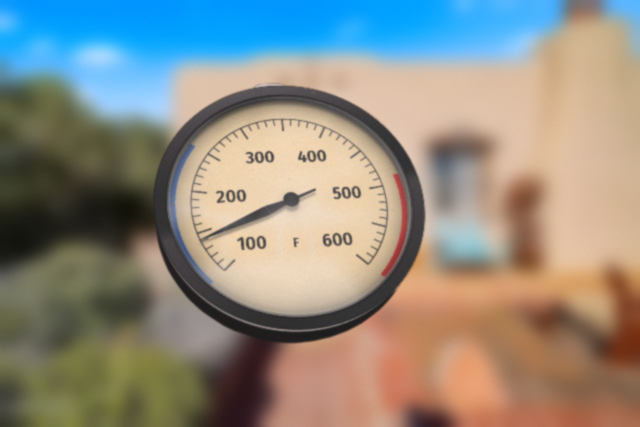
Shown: 140 (°F)
